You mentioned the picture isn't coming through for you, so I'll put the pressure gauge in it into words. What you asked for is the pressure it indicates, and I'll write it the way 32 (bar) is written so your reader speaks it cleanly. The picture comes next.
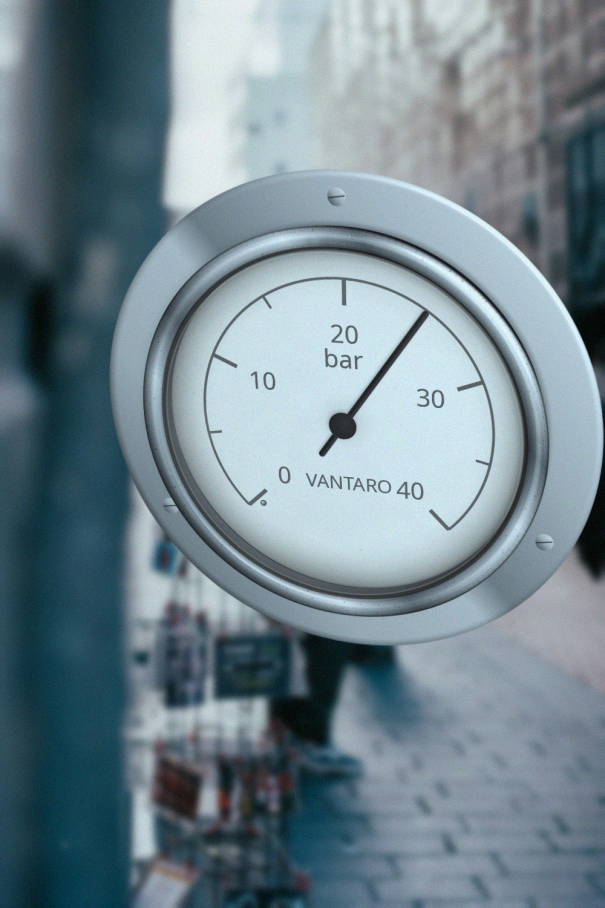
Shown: 25 (bar)
